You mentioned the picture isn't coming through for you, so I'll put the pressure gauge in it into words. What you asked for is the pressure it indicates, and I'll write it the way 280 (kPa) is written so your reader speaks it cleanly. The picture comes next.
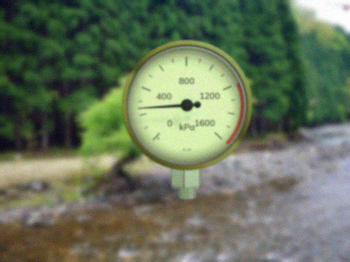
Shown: 250 (kPa)
